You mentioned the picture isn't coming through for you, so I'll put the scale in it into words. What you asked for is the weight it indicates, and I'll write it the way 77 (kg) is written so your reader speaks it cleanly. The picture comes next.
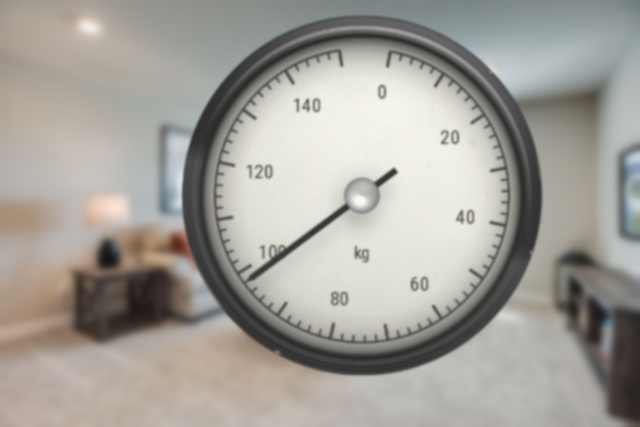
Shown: 98 (kg)
